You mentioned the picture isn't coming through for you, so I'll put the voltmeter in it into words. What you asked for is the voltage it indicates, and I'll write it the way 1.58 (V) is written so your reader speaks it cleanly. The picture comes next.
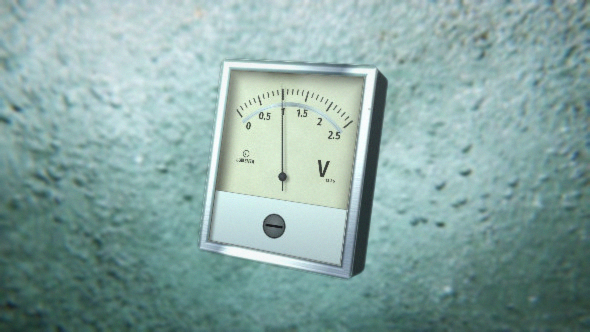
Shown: 1 (V)
